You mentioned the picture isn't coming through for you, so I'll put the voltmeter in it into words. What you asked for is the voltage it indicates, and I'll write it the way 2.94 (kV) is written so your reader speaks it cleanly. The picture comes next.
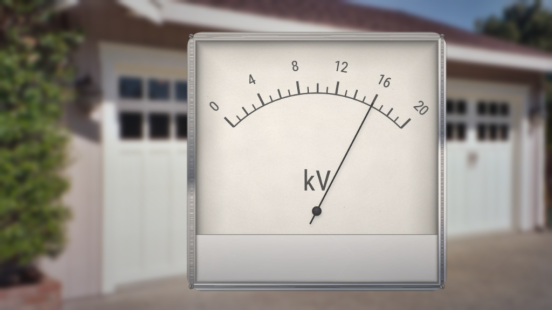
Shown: 16 (kV)
